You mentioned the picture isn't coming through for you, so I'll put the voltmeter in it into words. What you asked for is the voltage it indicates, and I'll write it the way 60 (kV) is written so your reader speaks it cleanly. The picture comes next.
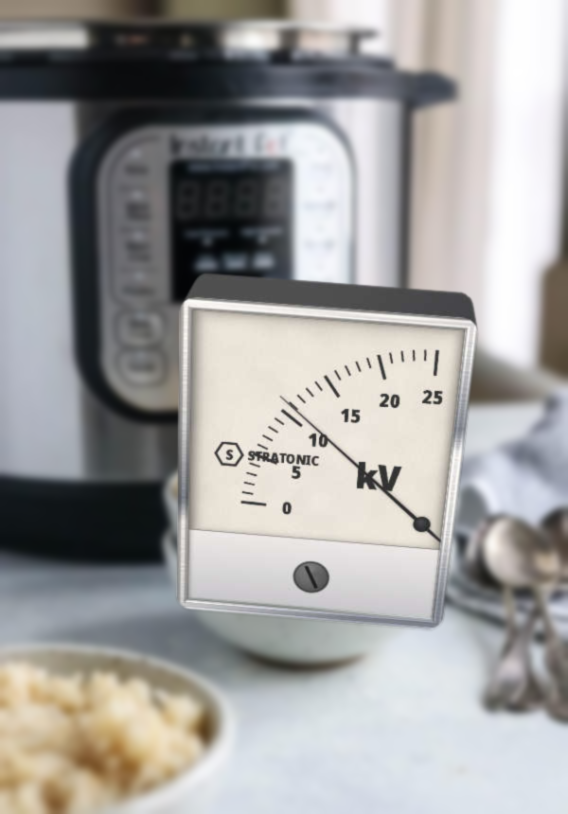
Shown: 11 (kV)
